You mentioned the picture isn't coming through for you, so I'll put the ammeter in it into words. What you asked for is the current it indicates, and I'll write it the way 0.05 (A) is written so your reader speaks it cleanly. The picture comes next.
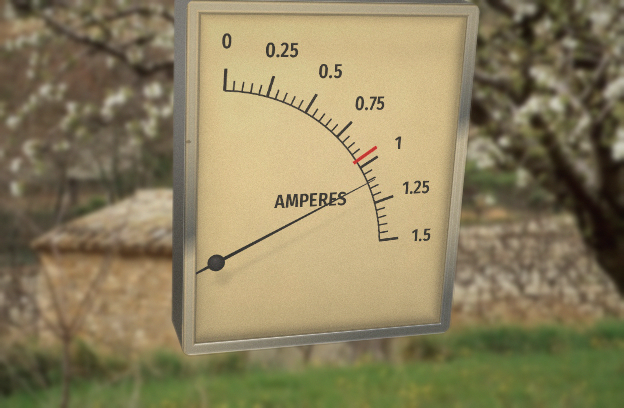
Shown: 1.1 (A)
